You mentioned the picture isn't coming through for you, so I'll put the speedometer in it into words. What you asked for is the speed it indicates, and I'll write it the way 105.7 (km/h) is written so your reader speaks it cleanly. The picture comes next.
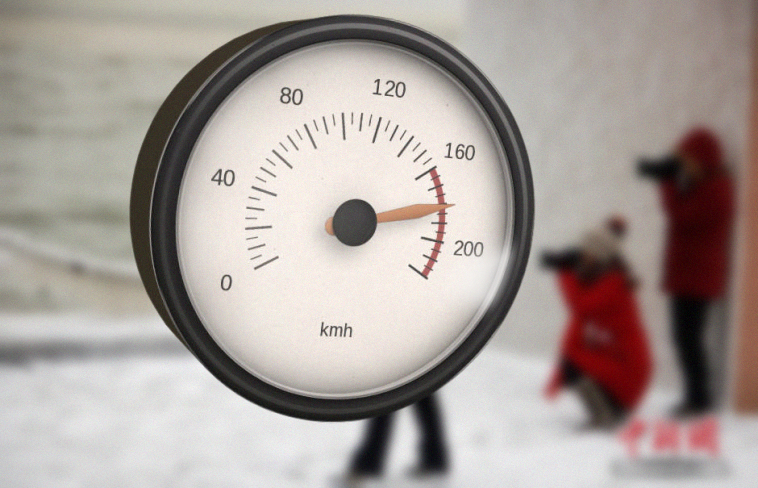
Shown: 180 (km/h)
